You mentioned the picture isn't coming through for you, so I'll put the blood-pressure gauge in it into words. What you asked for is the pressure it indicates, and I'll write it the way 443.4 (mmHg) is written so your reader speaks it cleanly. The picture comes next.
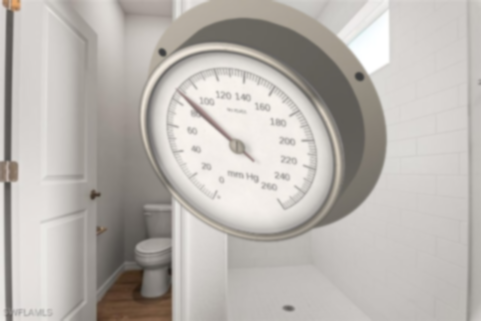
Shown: 90 (mmHg)
